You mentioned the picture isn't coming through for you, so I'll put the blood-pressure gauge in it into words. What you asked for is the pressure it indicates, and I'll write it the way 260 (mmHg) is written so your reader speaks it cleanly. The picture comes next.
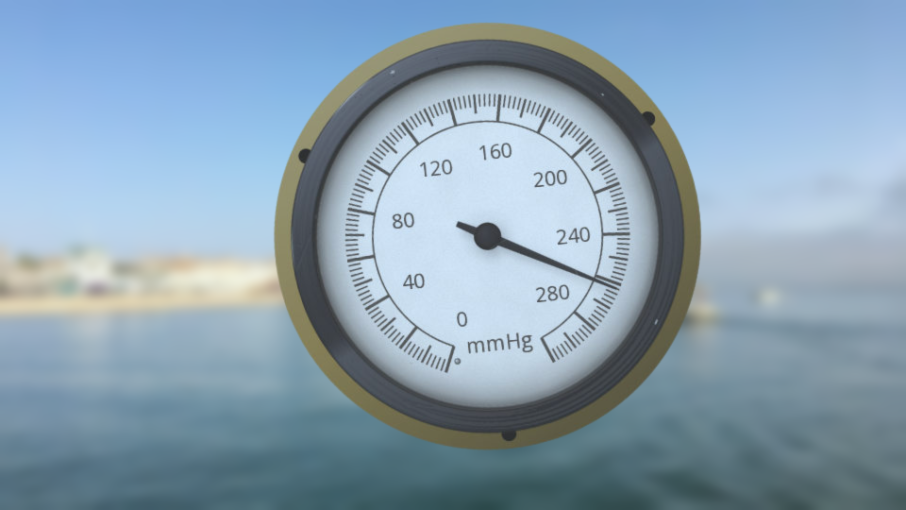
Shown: 262 (mmHg)
